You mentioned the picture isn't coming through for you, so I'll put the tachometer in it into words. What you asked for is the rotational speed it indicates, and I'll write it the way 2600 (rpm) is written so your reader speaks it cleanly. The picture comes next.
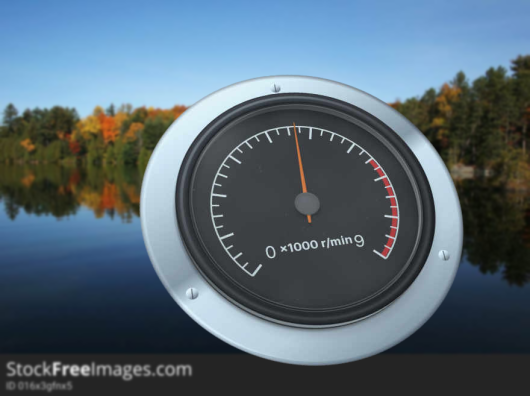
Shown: 4625 (rpm)
